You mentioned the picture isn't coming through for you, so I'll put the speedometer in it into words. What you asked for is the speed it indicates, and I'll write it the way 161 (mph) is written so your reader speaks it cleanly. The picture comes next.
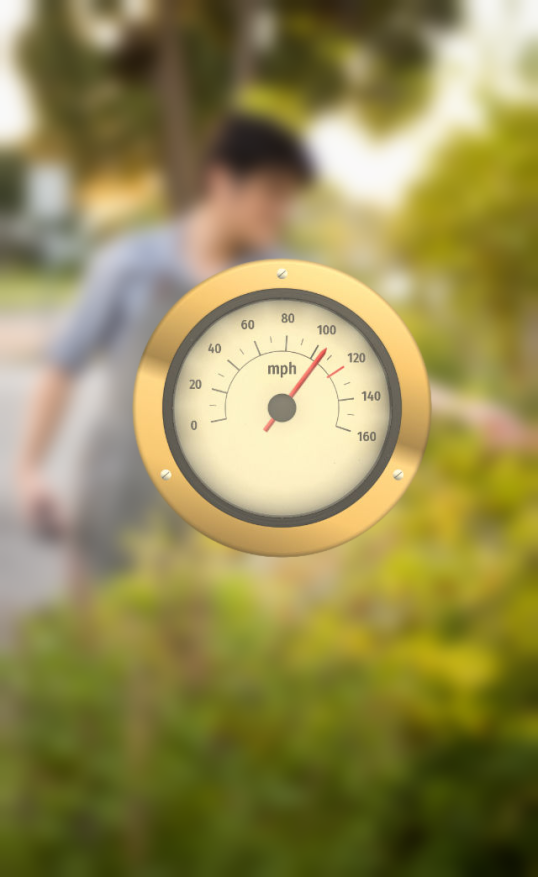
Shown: 105 (mph)
